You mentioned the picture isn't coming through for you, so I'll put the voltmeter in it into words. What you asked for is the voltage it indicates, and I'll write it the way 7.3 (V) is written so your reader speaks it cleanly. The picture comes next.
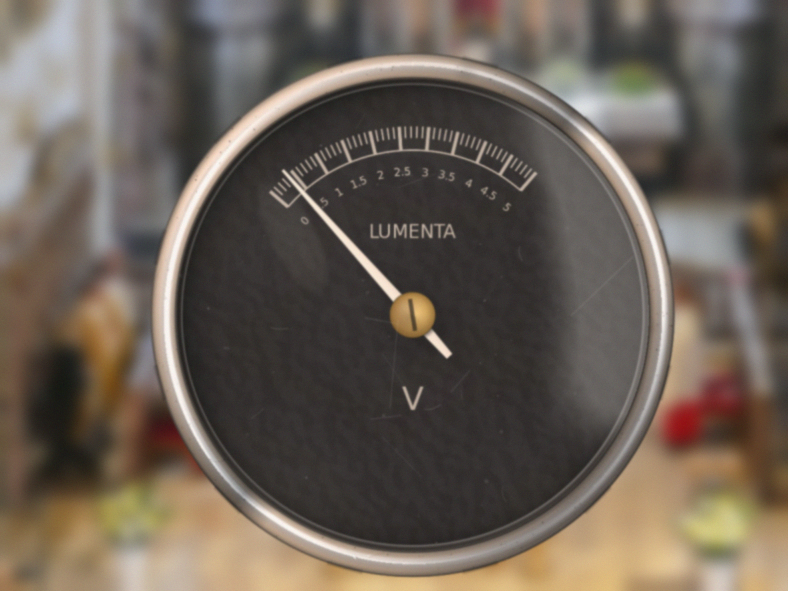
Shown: 0.4 (V)
